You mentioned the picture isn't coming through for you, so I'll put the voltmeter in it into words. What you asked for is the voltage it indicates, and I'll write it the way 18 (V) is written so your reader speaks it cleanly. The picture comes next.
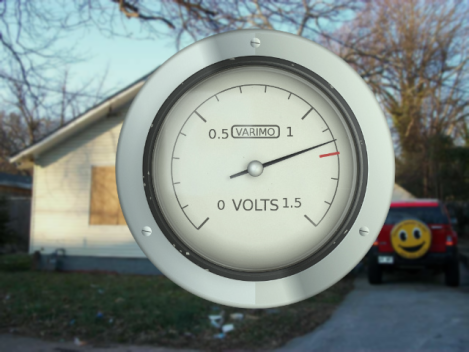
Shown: 1.15 (V)
